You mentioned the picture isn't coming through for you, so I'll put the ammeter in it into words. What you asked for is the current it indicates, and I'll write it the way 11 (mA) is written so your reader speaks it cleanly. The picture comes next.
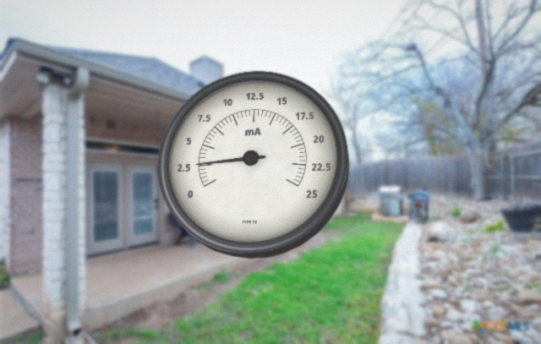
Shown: 2.5 (mA)
